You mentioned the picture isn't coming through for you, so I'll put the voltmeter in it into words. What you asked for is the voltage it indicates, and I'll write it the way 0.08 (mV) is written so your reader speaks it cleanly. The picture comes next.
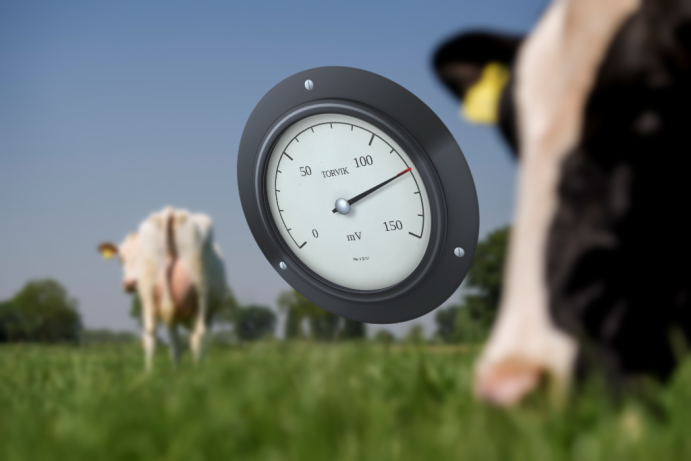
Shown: 120 (mV)
